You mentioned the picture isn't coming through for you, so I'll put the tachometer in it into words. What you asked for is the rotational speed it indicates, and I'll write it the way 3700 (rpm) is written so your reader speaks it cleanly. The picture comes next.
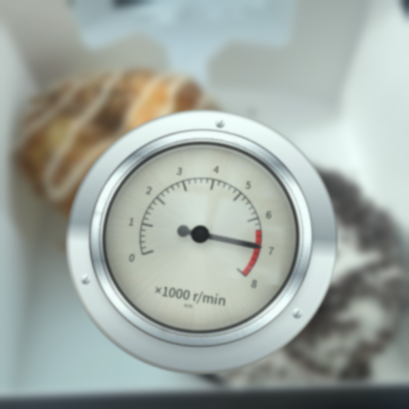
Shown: 7000 (rpm)
